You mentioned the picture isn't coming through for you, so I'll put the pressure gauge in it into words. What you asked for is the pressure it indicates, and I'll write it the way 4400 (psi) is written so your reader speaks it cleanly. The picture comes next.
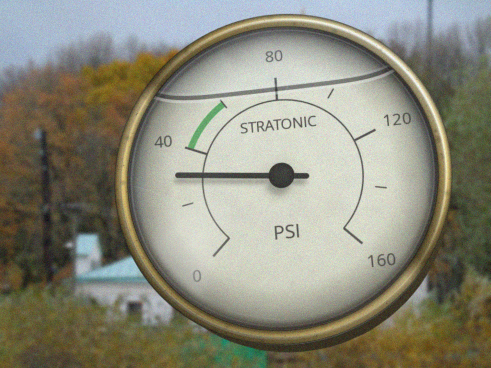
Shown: 30 (psi)
